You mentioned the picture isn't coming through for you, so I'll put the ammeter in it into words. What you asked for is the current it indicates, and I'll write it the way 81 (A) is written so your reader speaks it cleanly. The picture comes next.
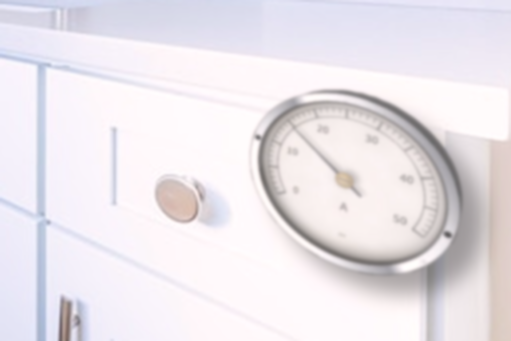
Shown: 15 (A)
